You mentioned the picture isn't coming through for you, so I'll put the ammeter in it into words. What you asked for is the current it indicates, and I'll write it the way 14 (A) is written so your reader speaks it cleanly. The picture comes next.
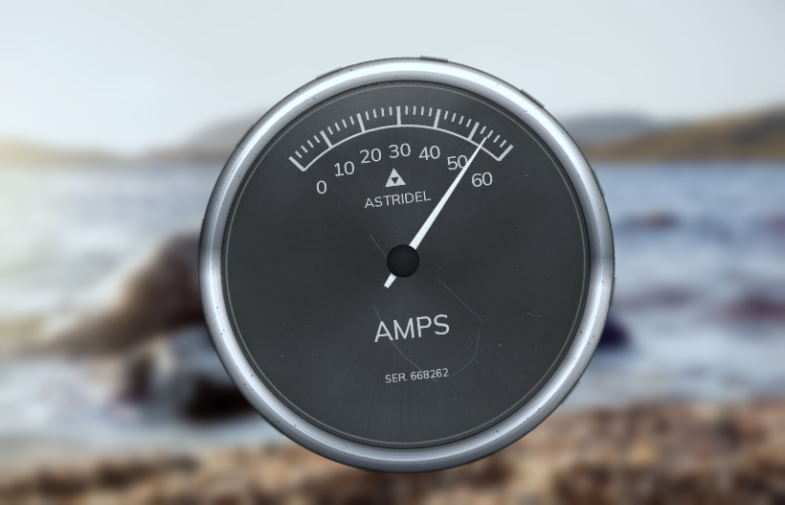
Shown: 54 (A)
